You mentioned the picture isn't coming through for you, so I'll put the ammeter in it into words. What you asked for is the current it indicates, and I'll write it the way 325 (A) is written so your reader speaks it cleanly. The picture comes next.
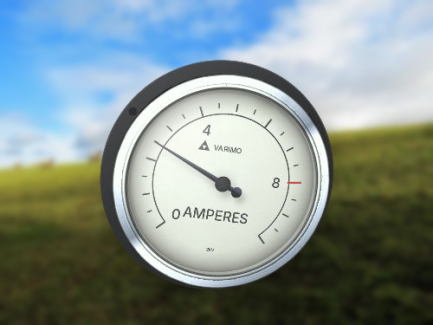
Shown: 2.5 (A)
